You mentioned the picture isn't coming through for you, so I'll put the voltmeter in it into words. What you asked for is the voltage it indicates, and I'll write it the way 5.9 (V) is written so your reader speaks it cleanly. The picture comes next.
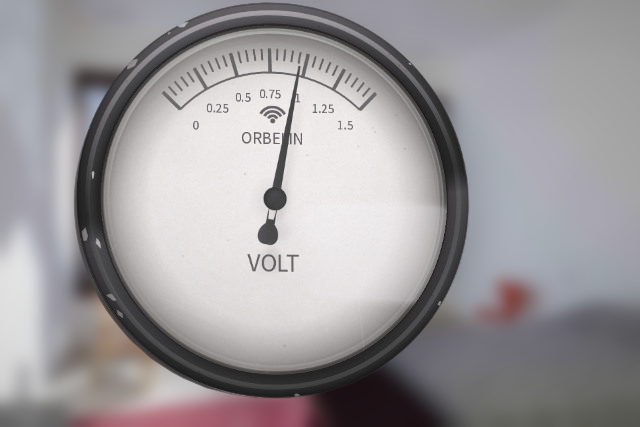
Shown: 0.95 (V)
